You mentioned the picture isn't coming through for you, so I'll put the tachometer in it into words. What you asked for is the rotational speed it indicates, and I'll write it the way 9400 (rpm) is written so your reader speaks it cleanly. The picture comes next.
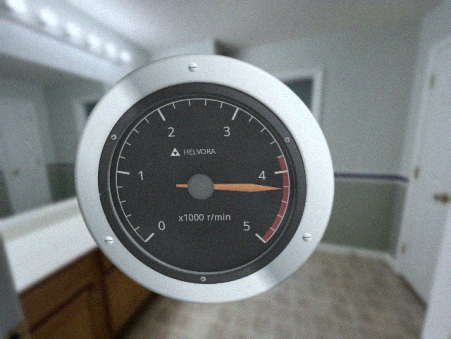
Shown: 4200 (rpm)
